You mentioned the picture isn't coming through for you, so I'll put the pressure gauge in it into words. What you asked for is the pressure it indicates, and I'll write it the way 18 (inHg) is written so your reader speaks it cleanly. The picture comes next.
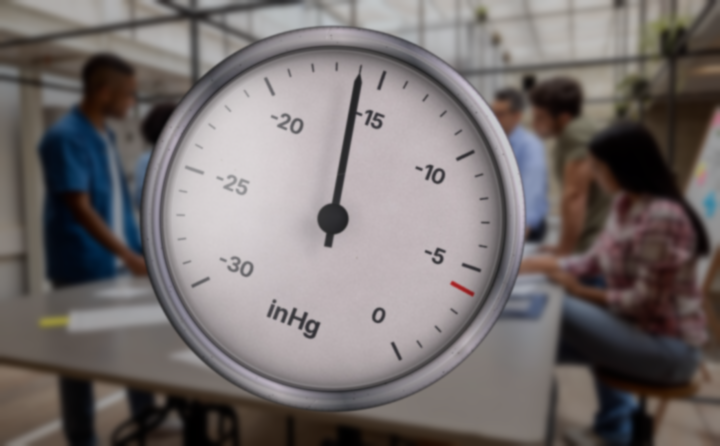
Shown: -16 (inHg)
